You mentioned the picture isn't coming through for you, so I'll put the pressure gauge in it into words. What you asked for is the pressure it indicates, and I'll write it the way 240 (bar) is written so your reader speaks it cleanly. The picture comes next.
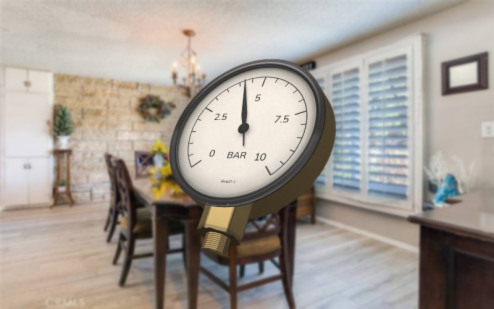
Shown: 4.25 (bar)
